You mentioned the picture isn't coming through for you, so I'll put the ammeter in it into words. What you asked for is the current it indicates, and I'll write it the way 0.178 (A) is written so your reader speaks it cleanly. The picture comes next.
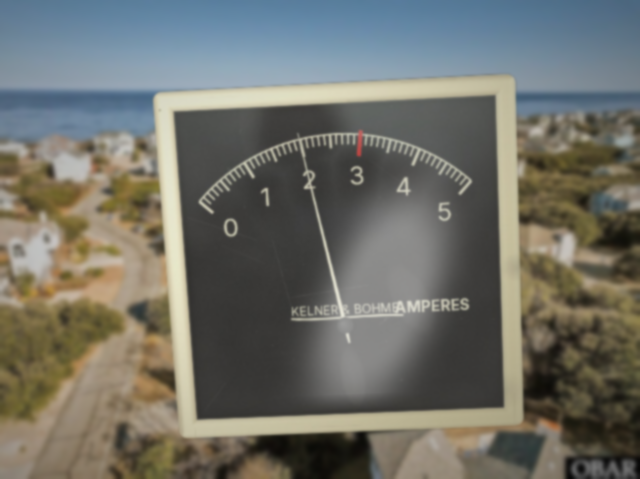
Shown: 2 (A)
